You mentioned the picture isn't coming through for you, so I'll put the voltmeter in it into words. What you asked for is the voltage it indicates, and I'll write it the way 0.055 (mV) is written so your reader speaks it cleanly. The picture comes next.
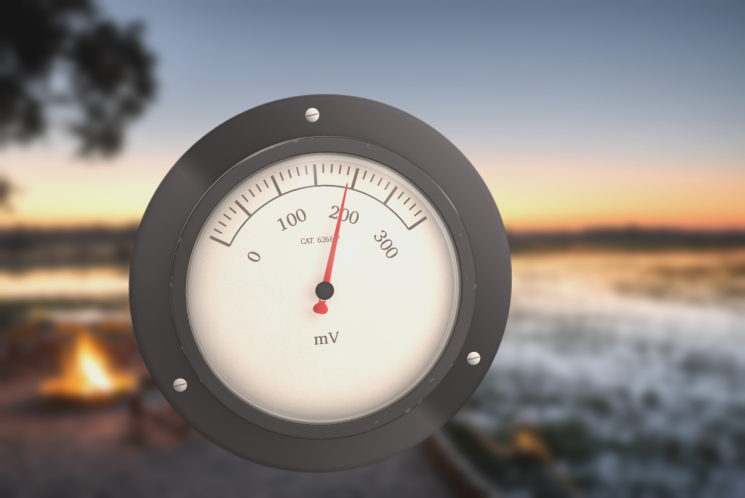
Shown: 190 (mV)
